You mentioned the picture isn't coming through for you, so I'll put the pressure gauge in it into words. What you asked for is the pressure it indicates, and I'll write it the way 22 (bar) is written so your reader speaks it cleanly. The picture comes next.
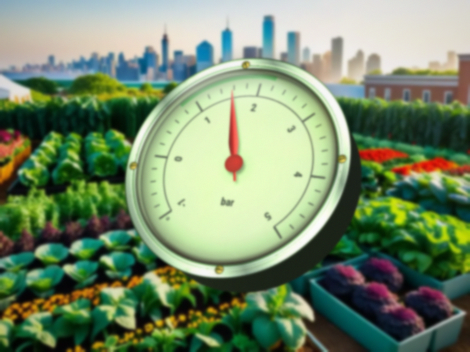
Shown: 1.6 (bar)
